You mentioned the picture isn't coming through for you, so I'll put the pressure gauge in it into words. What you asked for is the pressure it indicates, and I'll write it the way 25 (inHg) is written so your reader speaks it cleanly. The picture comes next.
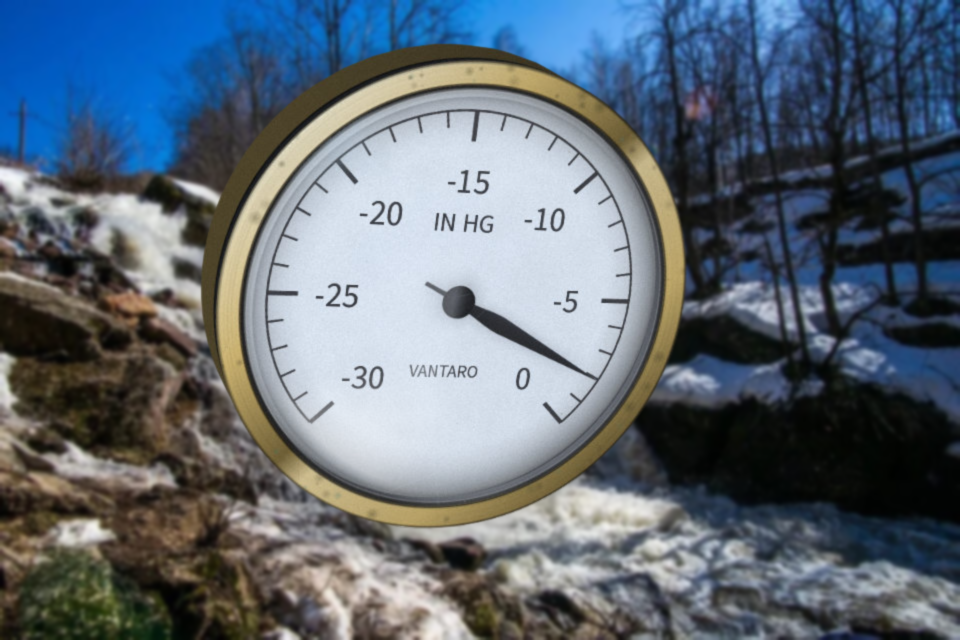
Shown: -2 (inHg)
